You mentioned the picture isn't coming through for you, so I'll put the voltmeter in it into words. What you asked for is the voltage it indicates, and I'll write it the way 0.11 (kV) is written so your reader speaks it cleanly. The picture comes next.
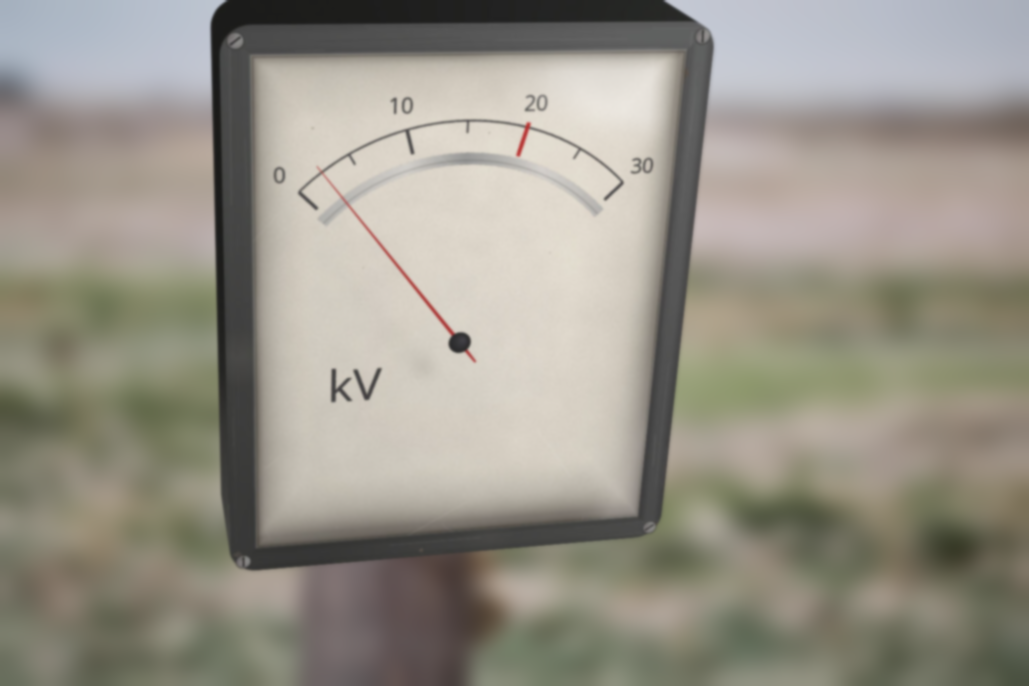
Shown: 2.5 (kV)
